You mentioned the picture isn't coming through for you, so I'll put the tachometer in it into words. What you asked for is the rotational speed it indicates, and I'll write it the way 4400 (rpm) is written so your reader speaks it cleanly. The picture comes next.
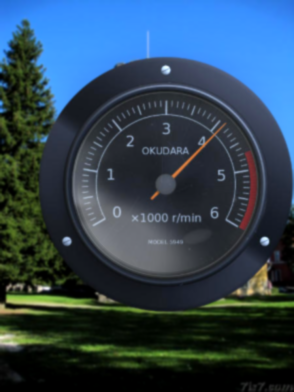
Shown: 4100 (rpm)
